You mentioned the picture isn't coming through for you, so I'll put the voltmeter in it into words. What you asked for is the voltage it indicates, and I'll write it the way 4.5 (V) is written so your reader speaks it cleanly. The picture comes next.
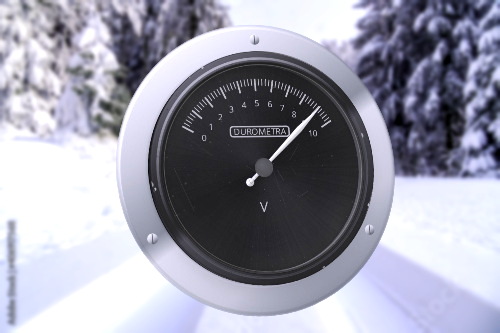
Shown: 9 (V)
